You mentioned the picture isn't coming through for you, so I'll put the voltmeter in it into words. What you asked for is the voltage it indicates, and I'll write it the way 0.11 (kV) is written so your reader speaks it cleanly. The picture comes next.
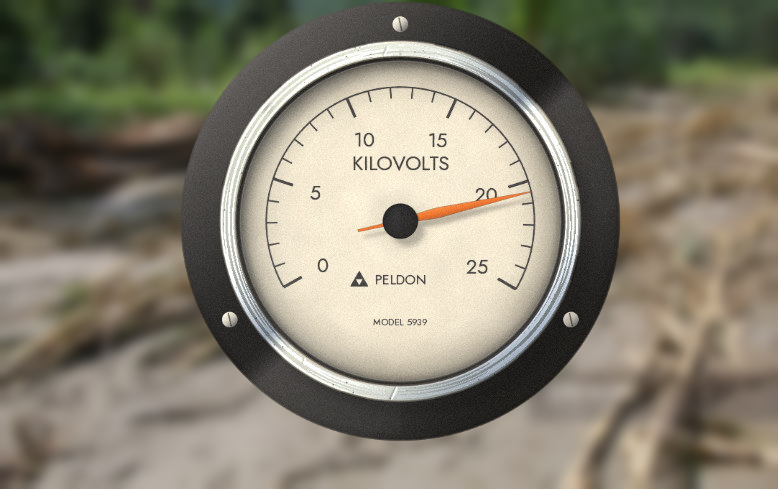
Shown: 20.5 (kV)
